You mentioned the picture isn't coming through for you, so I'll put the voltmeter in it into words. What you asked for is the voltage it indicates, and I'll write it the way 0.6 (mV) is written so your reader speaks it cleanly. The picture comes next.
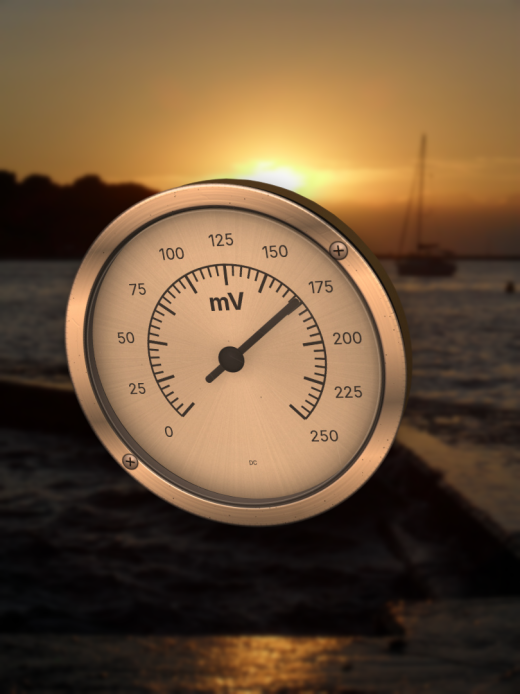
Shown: 172.5 (mV)
